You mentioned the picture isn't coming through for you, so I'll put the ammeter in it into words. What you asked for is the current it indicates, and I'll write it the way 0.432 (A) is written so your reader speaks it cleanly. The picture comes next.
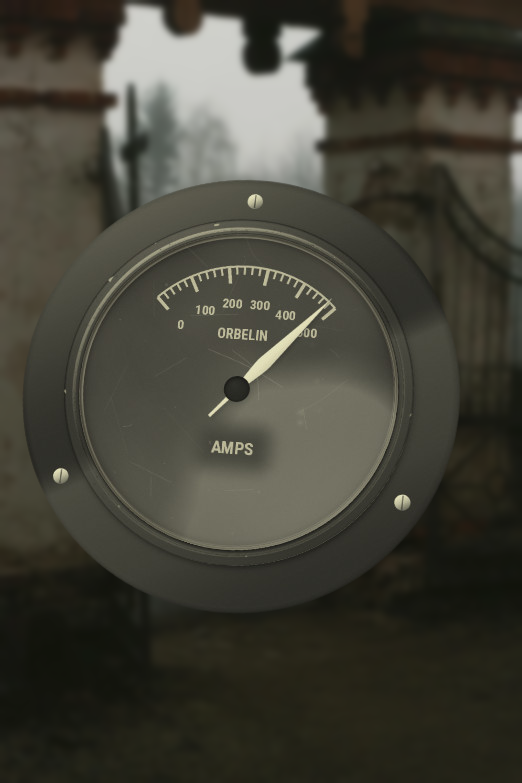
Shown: 480 (A)
